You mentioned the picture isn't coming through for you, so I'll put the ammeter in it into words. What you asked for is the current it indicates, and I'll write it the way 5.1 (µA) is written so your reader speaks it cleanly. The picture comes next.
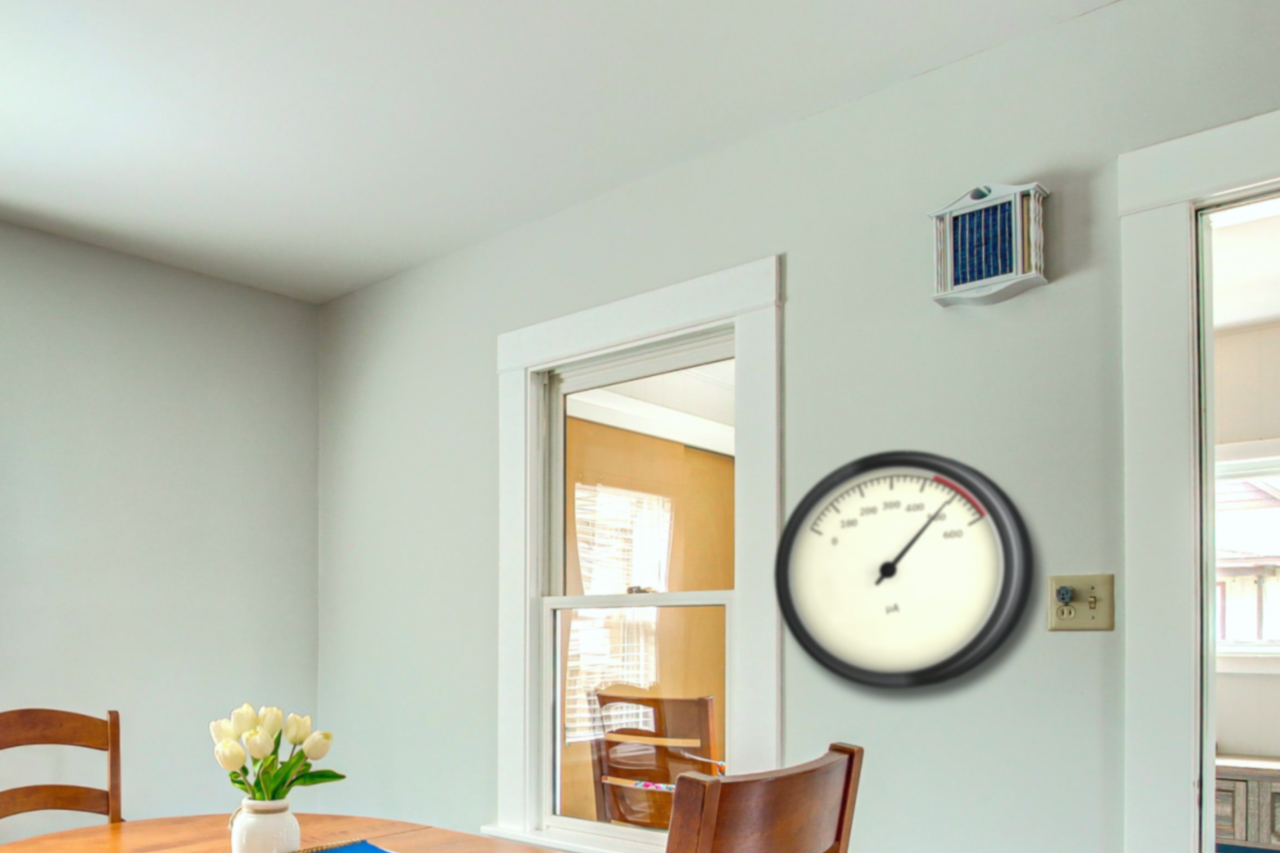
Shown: 500 (µA)
